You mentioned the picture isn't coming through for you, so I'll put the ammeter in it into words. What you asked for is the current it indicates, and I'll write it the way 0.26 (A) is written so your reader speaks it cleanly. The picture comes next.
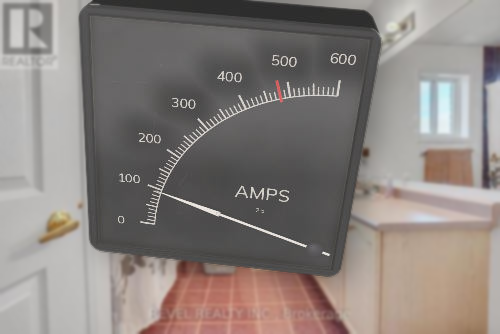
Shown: 100 (A)
